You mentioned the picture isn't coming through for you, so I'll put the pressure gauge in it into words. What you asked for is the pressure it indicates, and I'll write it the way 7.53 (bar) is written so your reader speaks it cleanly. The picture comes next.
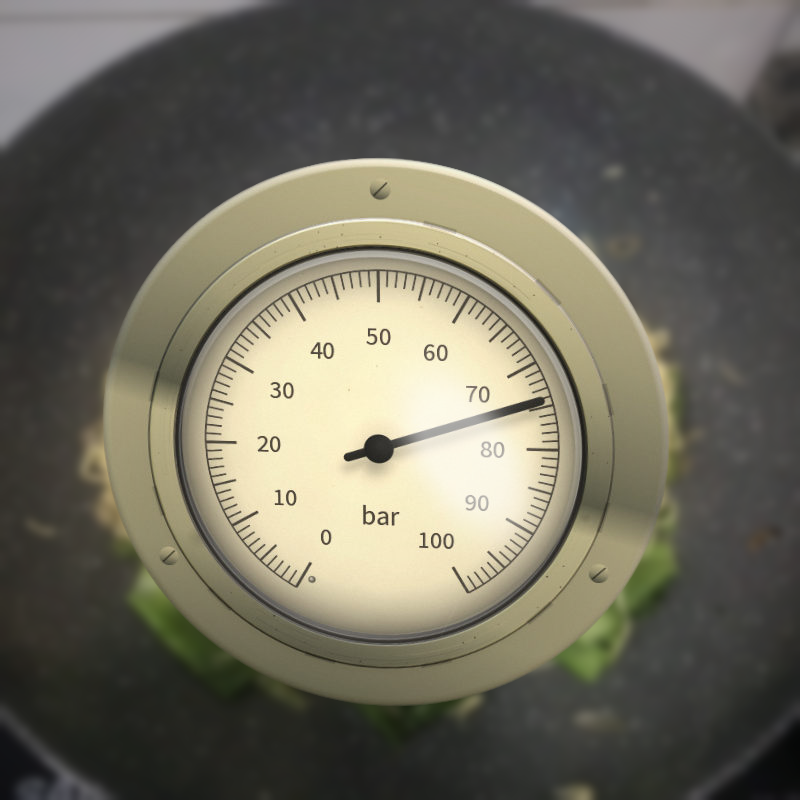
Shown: 74 (bar)
